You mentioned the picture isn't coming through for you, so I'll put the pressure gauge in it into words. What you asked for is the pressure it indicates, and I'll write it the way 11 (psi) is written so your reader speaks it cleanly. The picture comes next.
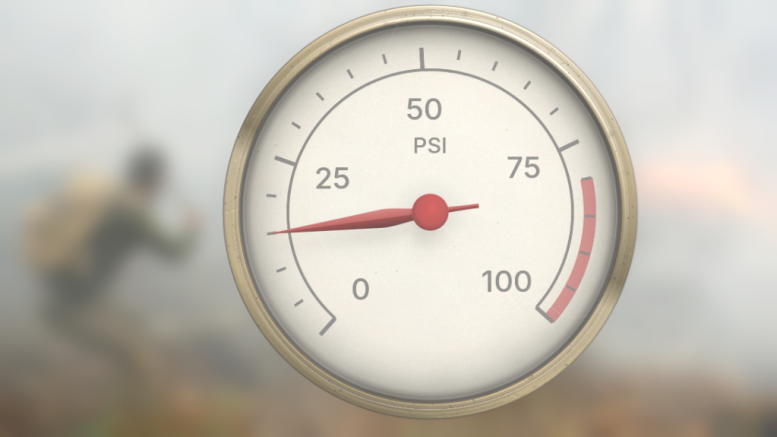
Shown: 15 (psi)
